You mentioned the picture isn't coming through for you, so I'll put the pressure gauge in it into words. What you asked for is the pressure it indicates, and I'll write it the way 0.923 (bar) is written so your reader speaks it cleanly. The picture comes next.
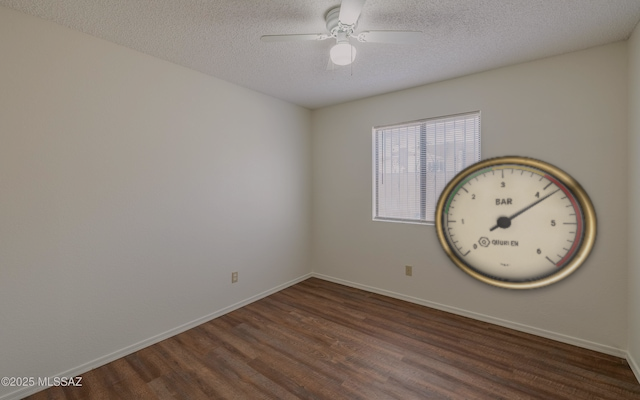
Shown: 4.2 (bar)
